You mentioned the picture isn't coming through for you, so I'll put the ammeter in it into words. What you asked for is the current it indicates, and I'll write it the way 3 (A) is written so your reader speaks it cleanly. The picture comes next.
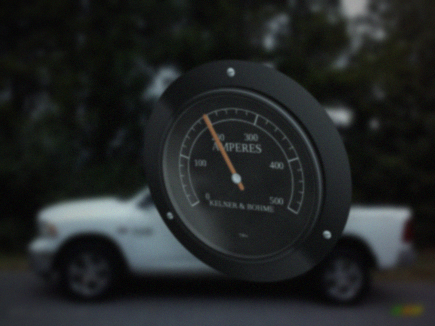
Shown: 200 (A)
